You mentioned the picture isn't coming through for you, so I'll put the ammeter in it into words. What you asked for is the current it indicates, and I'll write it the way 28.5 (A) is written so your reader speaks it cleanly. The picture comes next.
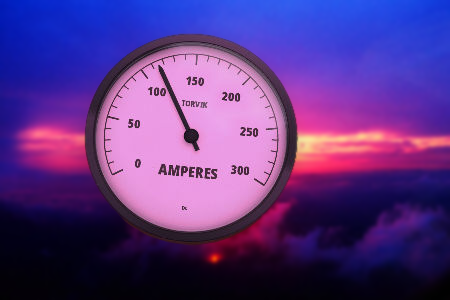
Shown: 115 (A)
